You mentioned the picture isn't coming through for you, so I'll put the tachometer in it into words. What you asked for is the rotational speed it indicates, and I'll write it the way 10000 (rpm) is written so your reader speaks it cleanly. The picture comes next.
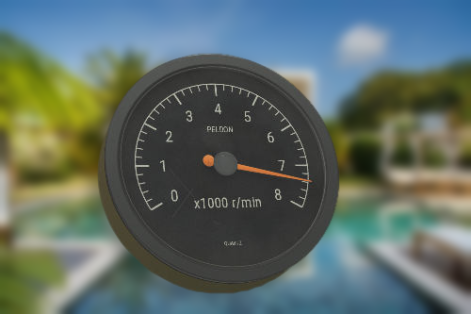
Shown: 7400 (rpm)
